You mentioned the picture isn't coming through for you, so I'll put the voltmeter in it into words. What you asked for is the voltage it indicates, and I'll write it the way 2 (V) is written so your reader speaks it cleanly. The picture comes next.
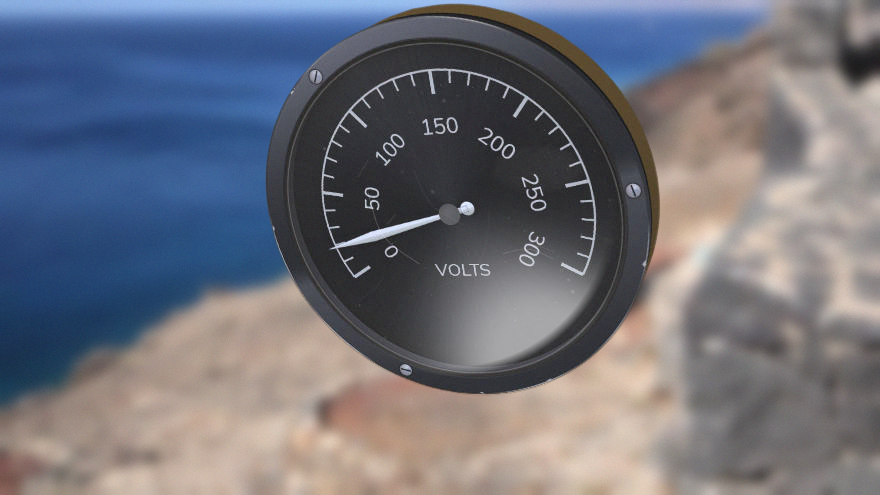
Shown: 20 (V)
